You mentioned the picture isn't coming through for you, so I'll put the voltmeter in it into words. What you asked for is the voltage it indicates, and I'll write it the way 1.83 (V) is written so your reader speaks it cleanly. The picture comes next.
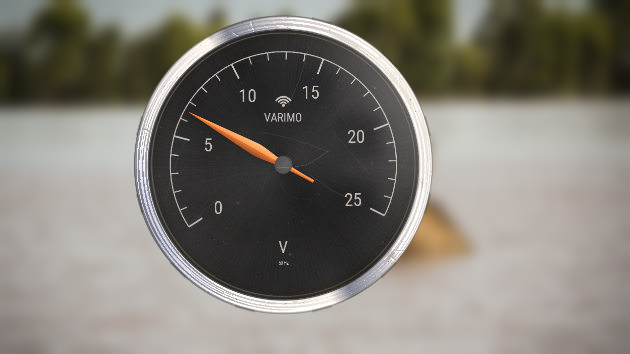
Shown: 6.5 (V)
